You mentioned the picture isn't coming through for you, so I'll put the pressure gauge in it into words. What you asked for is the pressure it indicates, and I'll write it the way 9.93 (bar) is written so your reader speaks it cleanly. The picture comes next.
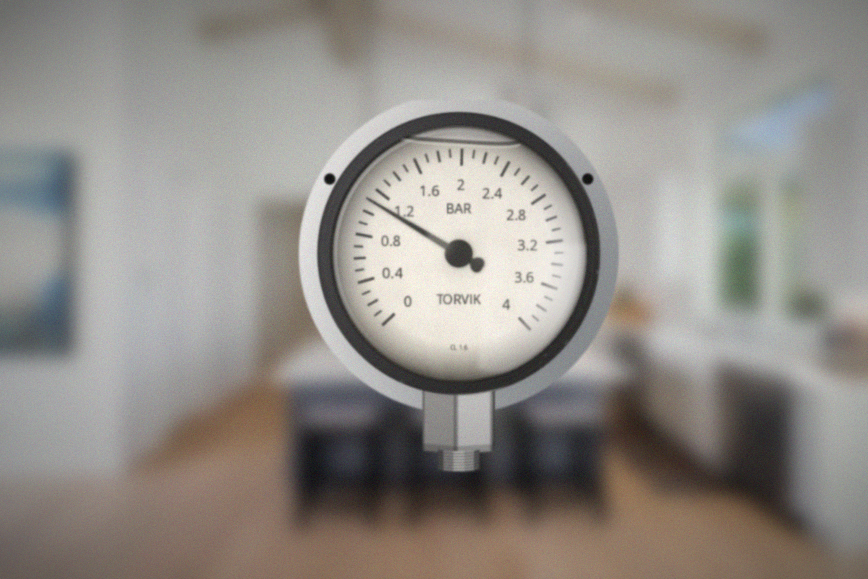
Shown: 1.1 (bar)
